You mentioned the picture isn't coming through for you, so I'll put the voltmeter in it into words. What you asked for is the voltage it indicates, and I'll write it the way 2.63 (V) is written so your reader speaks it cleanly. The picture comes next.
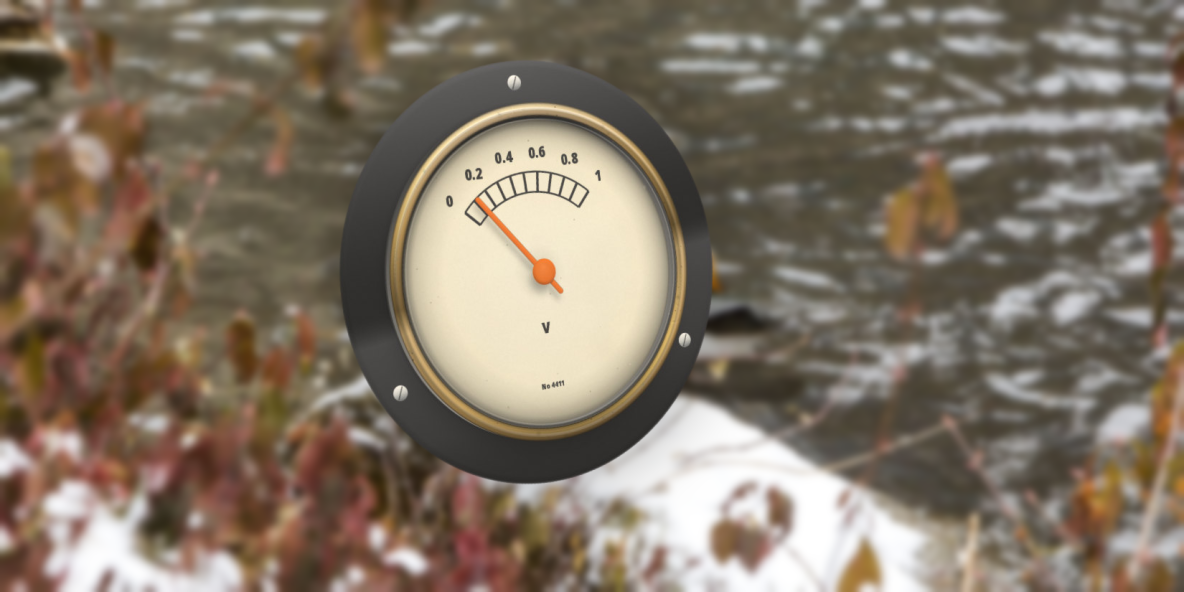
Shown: 0.1 (V)
